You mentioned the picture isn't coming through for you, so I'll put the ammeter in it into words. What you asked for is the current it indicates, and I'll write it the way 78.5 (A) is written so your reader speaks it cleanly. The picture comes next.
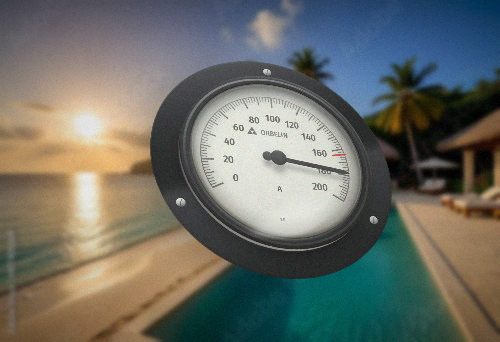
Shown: 180 (A)
